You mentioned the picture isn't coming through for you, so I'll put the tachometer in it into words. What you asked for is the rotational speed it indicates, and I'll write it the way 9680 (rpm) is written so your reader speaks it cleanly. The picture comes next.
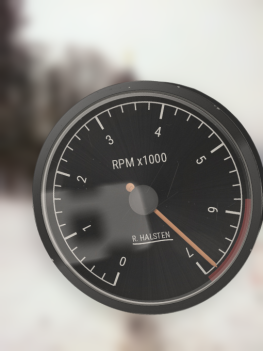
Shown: 6800 (rpm)
